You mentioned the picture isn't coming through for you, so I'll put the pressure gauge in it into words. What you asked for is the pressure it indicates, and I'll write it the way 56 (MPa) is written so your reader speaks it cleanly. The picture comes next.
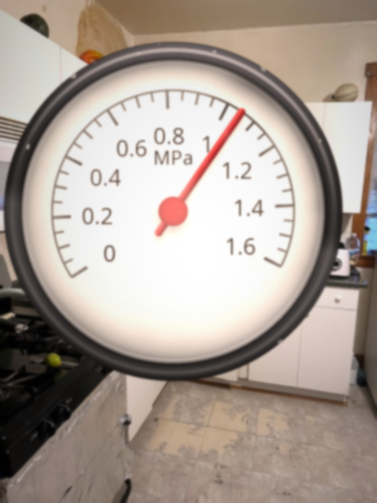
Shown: 1.05 (MPa)
